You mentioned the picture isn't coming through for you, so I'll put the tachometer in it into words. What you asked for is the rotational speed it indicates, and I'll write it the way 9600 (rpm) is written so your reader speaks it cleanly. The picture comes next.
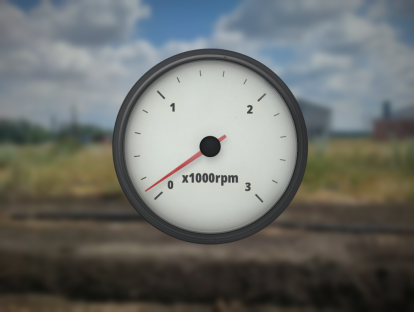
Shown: 100 (rpm)
